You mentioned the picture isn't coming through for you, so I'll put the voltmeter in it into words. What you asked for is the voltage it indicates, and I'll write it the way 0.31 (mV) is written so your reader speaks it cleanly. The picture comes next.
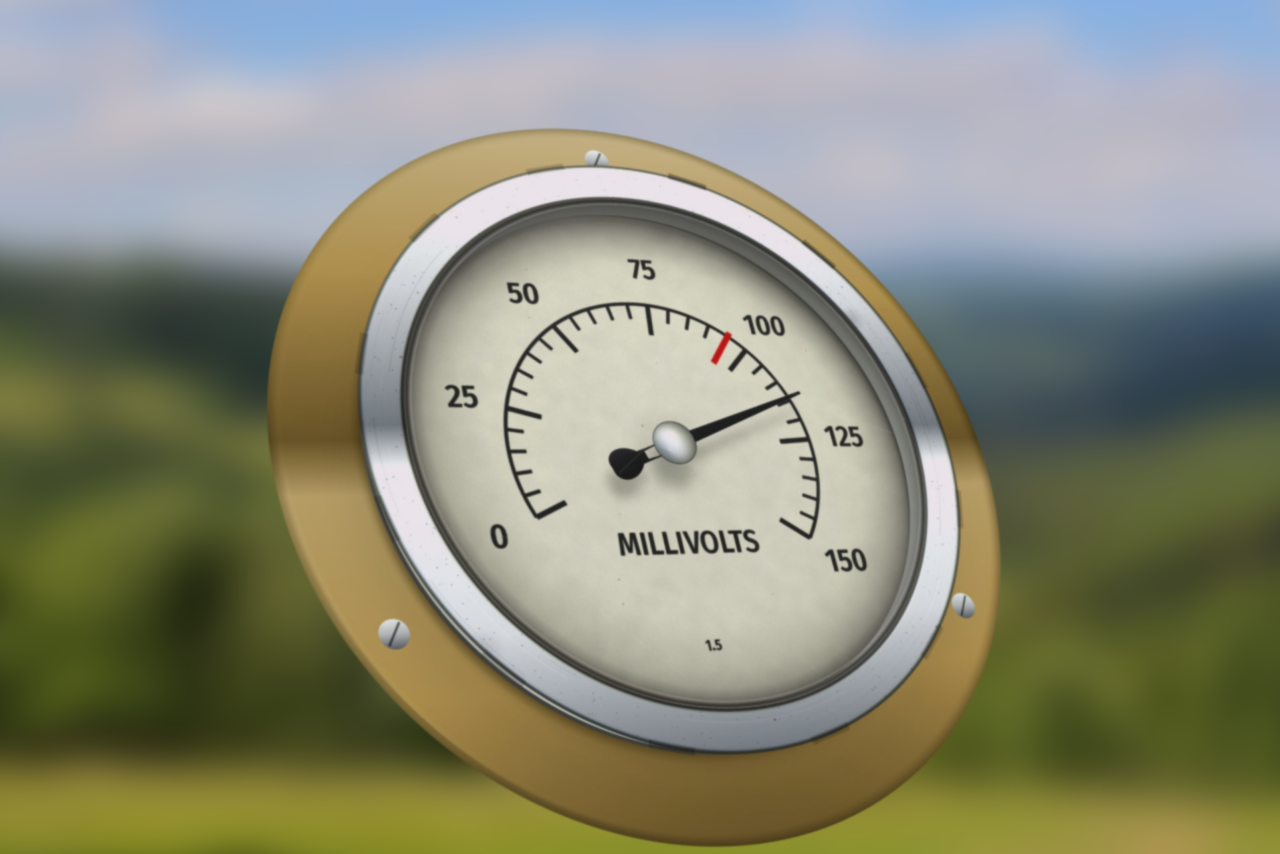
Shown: 115 (mV)
